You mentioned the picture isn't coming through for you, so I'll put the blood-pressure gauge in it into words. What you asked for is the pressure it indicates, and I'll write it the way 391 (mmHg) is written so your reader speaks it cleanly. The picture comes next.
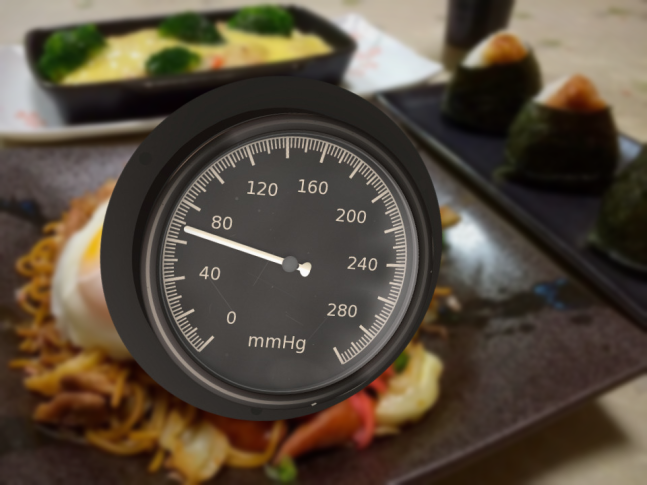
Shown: 68 (mmHg)
